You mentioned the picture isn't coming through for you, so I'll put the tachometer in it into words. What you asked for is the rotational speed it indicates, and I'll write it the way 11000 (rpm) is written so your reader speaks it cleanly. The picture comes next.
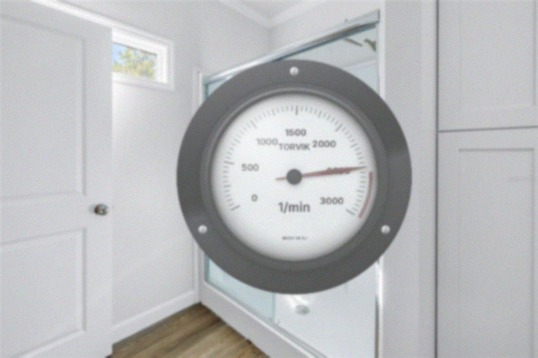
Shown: 2500 (rpm)
